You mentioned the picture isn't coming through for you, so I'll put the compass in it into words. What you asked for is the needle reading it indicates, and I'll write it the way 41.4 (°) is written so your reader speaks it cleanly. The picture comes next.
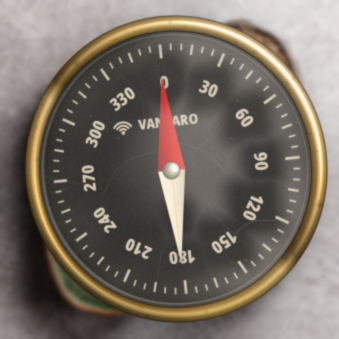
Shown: 0 (°)
